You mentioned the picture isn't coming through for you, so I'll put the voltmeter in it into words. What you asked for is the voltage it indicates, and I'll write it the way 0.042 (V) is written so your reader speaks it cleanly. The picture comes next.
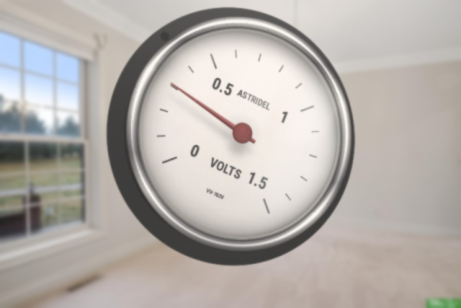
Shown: 0.3 (V)
